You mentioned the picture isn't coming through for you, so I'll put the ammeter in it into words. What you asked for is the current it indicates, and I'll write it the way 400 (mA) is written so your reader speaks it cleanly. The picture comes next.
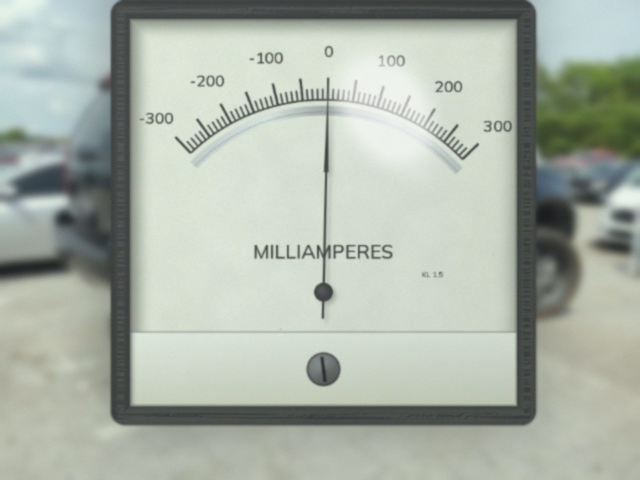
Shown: 0 (mA)
